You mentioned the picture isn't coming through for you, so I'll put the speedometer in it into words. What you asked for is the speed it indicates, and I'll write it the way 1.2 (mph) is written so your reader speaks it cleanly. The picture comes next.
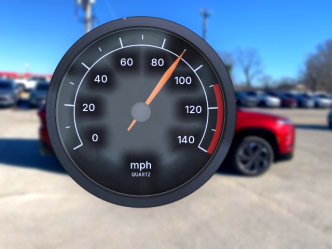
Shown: 90 (mph)
